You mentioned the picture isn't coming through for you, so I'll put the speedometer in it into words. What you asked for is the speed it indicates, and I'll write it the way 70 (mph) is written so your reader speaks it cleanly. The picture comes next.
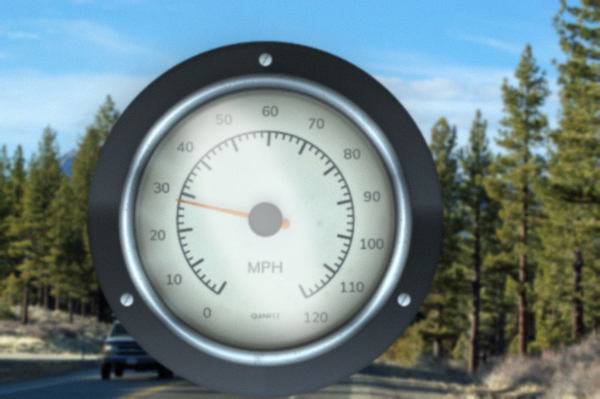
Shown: 28 (mph)
